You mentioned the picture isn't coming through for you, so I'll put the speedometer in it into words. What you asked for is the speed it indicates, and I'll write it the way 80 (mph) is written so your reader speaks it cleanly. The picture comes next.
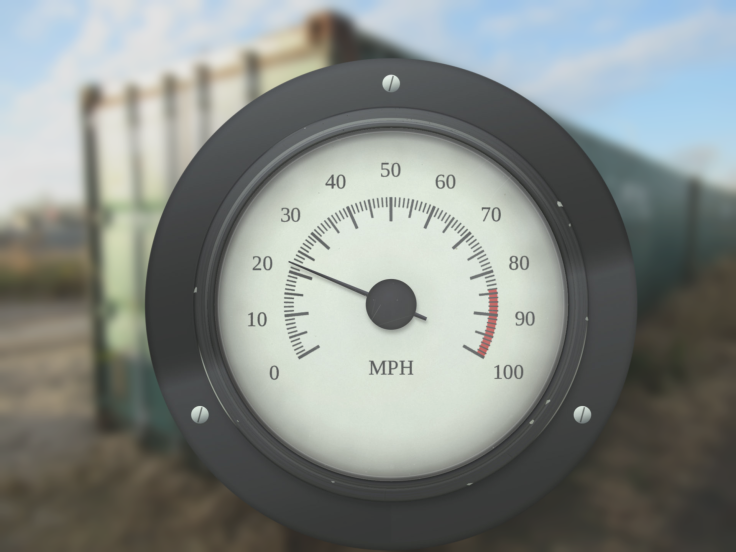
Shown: 22 (mph)
